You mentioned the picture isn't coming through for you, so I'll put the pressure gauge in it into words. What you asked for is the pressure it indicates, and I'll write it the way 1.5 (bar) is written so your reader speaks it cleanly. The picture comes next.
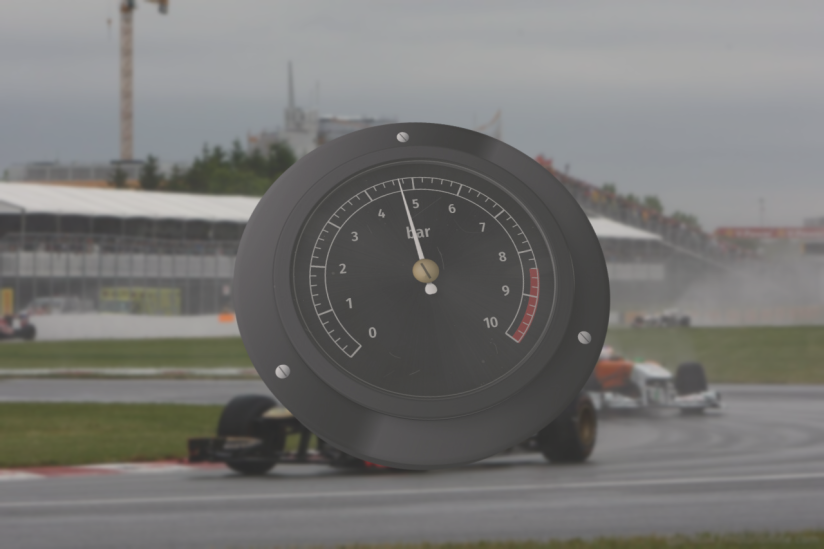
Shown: 4.7 (bar)
